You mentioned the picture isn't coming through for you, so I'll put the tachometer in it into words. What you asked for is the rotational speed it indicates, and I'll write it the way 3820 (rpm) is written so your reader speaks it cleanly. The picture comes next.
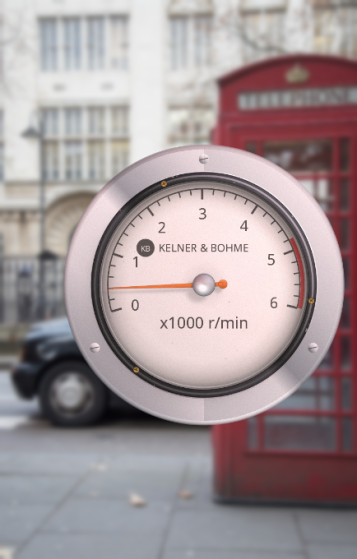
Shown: 400 (rpm)
